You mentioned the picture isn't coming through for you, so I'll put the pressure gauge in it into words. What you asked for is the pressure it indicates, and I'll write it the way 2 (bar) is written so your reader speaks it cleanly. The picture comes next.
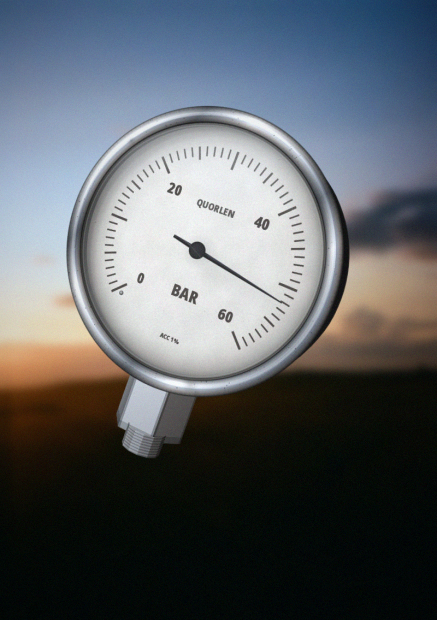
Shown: 52 (bar)
